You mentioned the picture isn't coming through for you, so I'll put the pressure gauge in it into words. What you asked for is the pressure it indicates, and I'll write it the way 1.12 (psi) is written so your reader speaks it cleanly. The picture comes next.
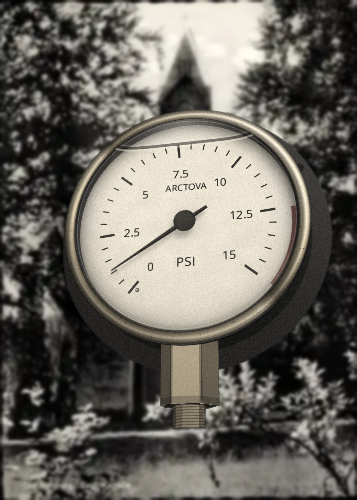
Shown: 1 (psi)
